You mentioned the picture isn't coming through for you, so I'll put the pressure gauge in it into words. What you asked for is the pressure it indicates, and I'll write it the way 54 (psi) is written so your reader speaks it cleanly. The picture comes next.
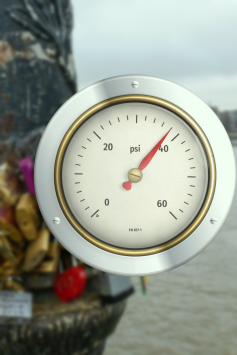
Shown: 38 (psi)
